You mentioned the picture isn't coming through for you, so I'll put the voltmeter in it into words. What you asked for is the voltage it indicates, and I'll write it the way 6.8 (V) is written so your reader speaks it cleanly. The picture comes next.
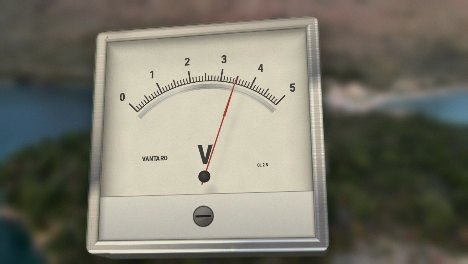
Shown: 3.5 (V)
